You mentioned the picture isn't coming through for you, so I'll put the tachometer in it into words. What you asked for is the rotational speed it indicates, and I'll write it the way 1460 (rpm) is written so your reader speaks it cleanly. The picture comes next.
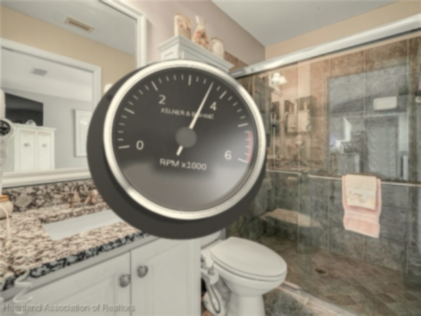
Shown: 3600 (rpm)
